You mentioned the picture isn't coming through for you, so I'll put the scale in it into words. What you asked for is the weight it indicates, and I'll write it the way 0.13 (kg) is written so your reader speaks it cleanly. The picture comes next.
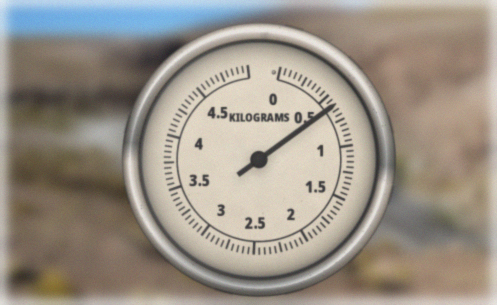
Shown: 0.6 (kg)
